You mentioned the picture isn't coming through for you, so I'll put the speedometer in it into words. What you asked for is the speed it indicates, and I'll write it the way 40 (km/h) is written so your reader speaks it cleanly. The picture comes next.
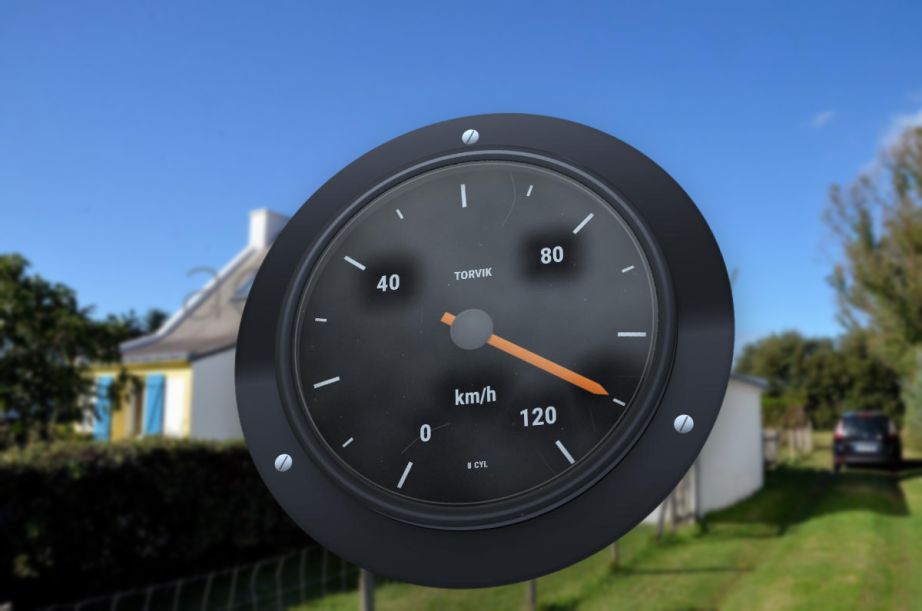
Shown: 110 (km/h)
